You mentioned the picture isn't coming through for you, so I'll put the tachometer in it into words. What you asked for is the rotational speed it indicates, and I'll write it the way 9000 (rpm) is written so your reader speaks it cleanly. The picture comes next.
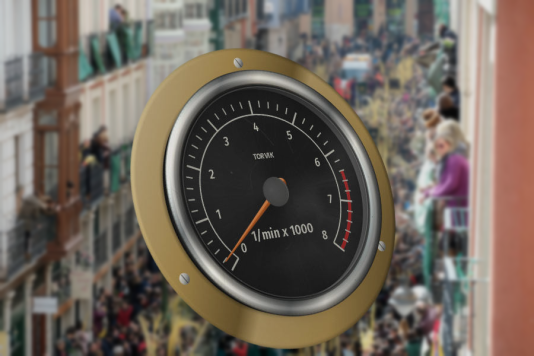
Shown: 200 (rpm)
